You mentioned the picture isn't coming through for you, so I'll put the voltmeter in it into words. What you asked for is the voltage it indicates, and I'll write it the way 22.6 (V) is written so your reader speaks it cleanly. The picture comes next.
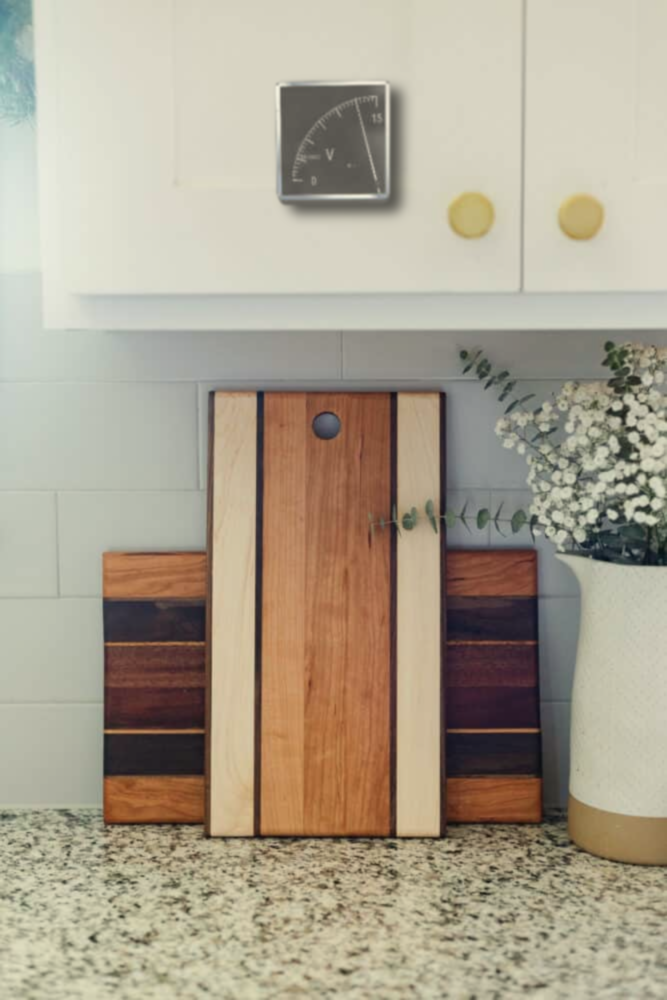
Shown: 12.5 (V)
